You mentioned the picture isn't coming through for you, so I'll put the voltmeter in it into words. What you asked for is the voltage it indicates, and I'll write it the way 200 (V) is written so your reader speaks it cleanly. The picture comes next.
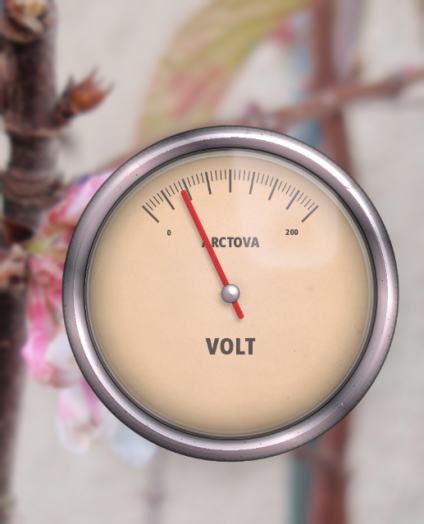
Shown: 45 (V)
